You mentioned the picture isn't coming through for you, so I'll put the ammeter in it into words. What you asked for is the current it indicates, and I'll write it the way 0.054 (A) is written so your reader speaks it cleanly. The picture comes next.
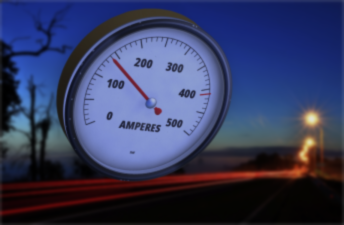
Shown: 140 (A)
